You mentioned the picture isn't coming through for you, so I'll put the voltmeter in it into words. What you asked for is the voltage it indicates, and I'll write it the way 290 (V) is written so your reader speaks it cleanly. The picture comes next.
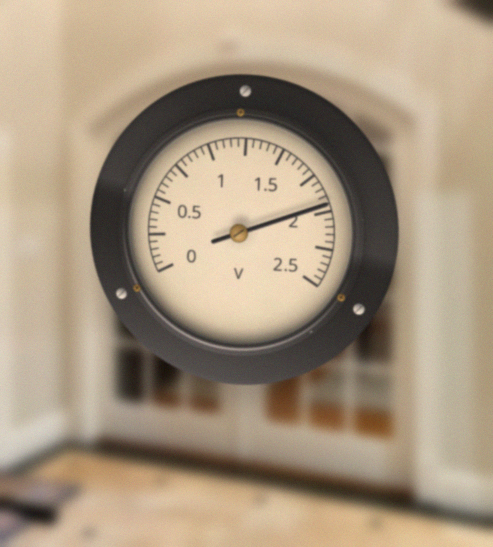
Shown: 1.95 (V)
